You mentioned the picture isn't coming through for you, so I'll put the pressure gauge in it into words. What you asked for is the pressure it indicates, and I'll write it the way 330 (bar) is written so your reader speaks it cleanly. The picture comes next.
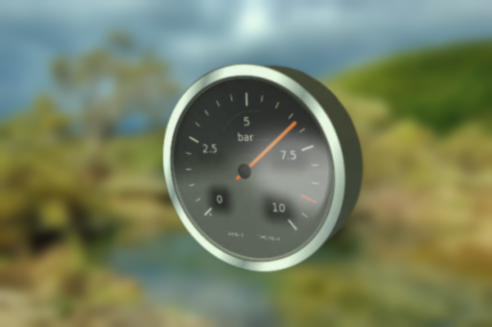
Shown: 6.75 (bar)
